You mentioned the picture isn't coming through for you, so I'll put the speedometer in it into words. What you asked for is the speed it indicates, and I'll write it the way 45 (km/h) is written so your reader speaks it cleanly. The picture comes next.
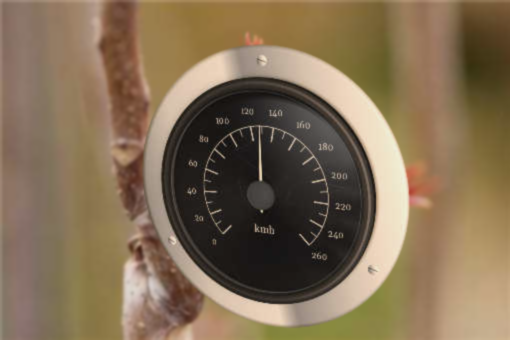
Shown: 130 (km/h)
